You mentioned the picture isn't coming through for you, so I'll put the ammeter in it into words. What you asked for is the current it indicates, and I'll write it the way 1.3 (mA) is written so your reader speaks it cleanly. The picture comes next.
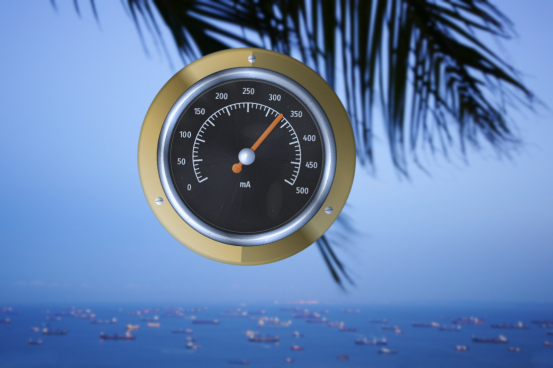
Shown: 330 (mA)
